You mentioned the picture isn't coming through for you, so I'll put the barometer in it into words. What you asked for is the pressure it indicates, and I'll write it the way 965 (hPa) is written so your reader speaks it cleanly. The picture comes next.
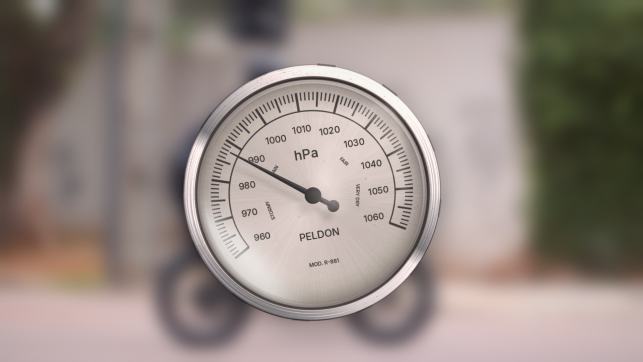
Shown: 988 (hPa)
